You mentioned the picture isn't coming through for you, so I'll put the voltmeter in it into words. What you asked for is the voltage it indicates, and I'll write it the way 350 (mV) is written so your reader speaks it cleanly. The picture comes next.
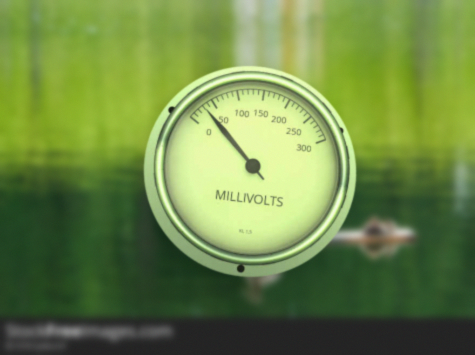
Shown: 30 (mV)
